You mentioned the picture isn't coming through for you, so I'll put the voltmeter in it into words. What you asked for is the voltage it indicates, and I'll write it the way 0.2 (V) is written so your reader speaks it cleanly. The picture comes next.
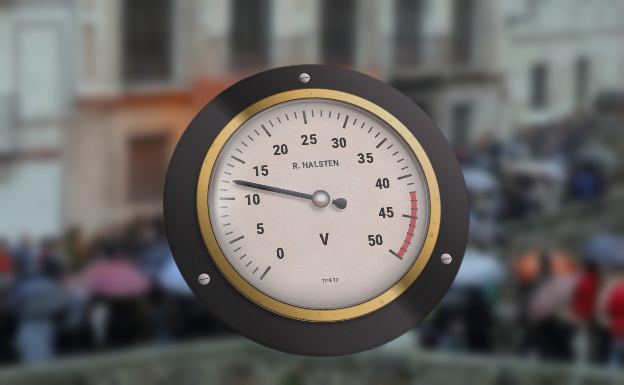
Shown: 12 (V)
